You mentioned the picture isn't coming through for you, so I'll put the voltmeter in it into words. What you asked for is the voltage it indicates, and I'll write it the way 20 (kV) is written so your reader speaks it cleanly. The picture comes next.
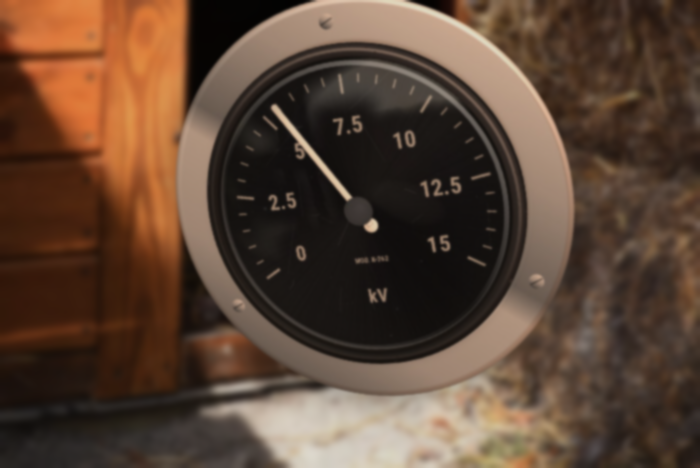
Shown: 5.5 (kV)
